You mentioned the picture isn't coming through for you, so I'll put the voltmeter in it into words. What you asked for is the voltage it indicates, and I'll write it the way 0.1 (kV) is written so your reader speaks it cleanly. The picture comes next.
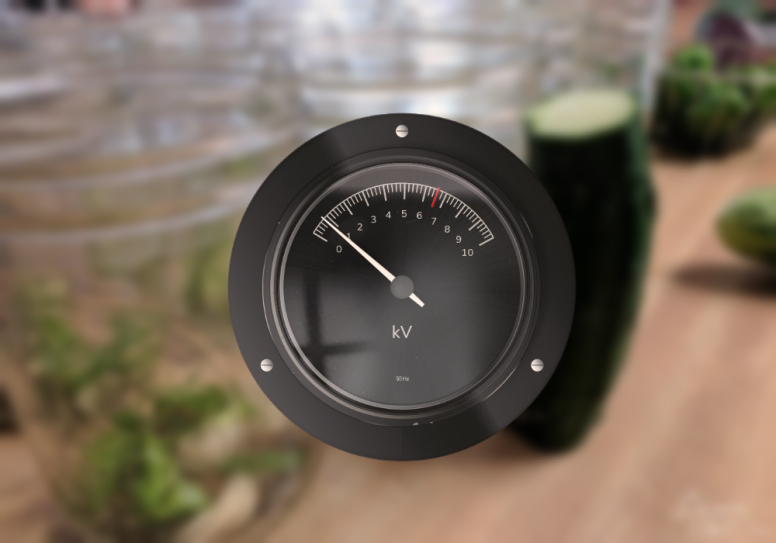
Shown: 0.8 (kV)
